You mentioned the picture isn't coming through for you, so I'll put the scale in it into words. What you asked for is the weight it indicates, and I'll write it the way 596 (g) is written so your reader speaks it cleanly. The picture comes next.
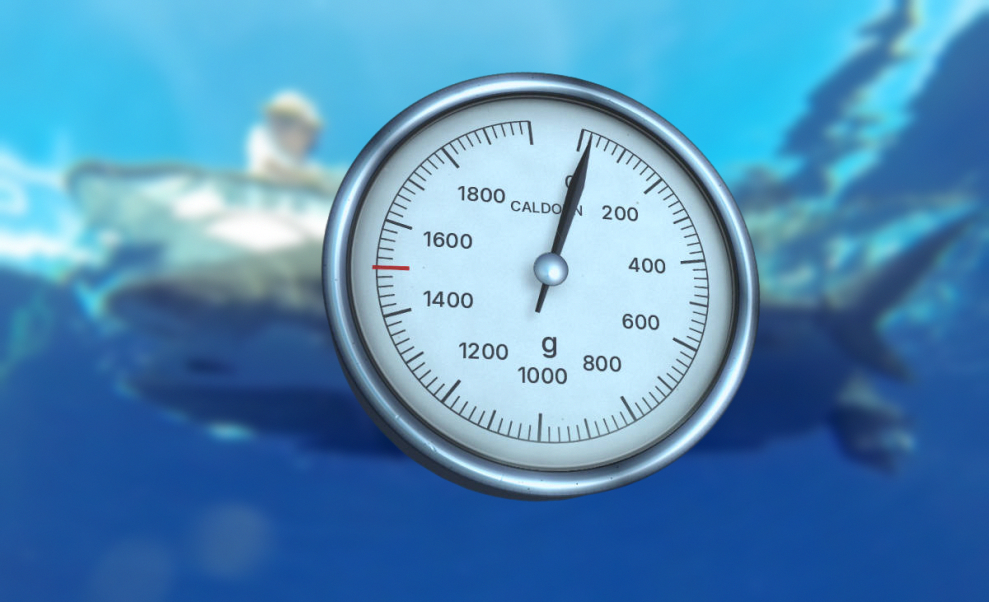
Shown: 20 (g)
